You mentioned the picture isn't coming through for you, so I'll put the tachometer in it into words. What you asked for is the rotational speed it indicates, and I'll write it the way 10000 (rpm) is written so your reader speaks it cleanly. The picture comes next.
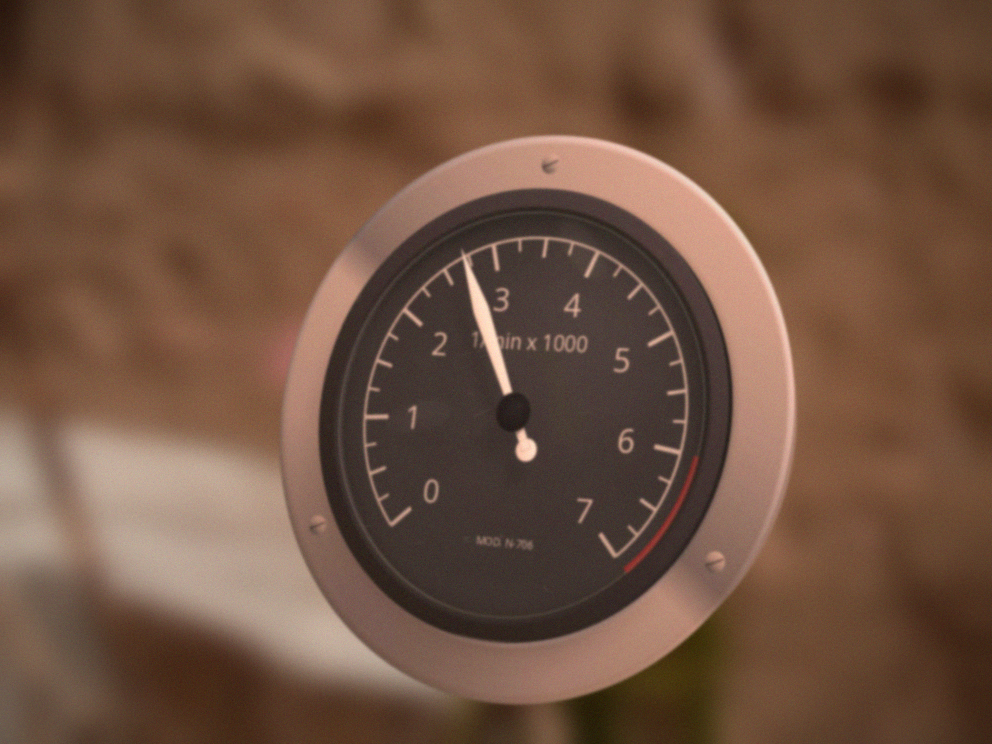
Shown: 2750 (rpm)
